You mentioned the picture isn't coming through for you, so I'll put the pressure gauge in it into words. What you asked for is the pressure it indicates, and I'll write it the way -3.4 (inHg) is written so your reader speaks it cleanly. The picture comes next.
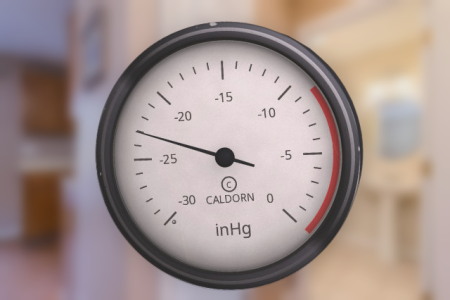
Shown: -23 (inHg)
